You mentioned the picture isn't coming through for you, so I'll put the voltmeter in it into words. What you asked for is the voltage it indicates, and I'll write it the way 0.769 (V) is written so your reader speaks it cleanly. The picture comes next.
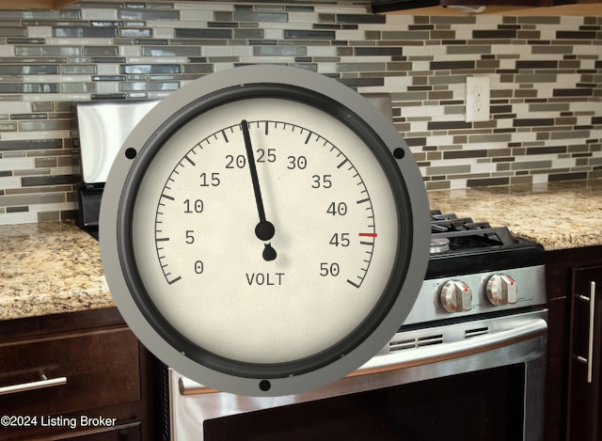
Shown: 22.5 (V)
